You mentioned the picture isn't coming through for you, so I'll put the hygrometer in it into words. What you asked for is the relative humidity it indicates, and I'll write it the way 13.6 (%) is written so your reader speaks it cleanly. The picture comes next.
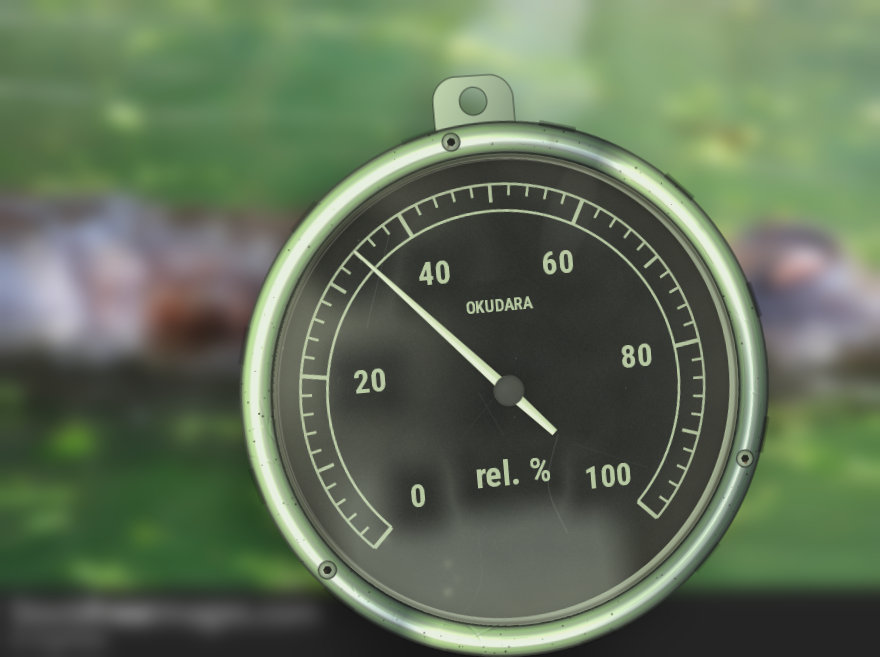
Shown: 34 (%)
